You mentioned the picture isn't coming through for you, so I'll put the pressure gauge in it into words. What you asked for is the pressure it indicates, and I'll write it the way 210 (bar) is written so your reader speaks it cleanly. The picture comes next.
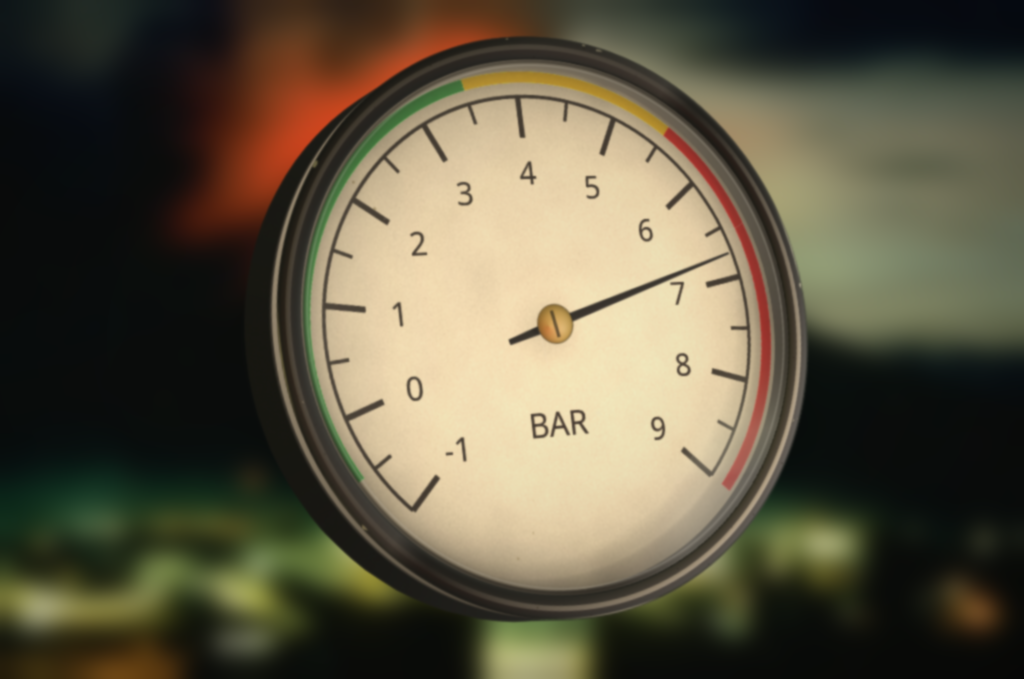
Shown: 6.75 (bar)
